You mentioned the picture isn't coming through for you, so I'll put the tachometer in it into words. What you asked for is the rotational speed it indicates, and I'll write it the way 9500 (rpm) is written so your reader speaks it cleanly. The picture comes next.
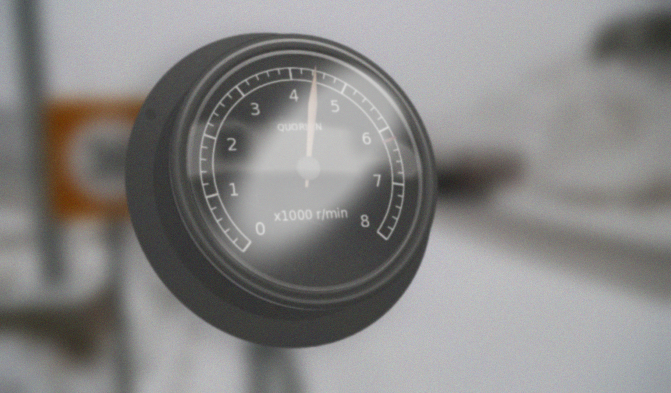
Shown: 4400 (rpm)
